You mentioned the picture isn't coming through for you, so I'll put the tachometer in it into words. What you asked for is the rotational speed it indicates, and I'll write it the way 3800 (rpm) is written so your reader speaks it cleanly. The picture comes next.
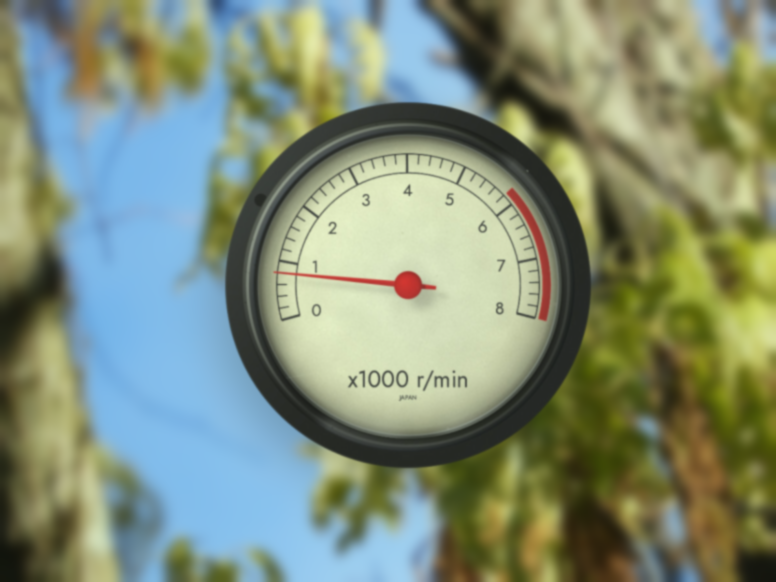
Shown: 800 (rpm)
